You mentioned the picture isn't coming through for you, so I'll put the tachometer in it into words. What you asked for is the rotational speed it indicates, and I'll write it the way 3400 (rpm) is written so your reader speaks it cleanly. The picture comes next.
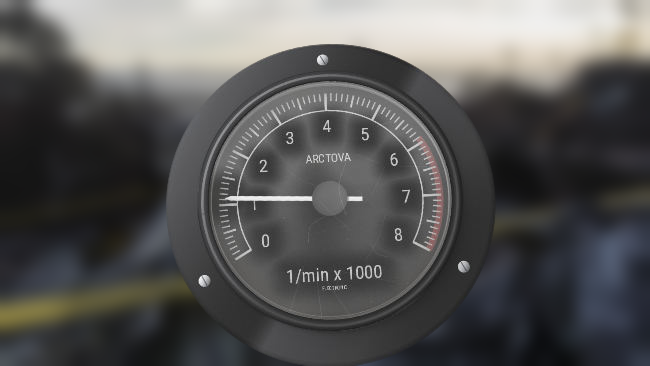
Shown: 1100 (rpm)
